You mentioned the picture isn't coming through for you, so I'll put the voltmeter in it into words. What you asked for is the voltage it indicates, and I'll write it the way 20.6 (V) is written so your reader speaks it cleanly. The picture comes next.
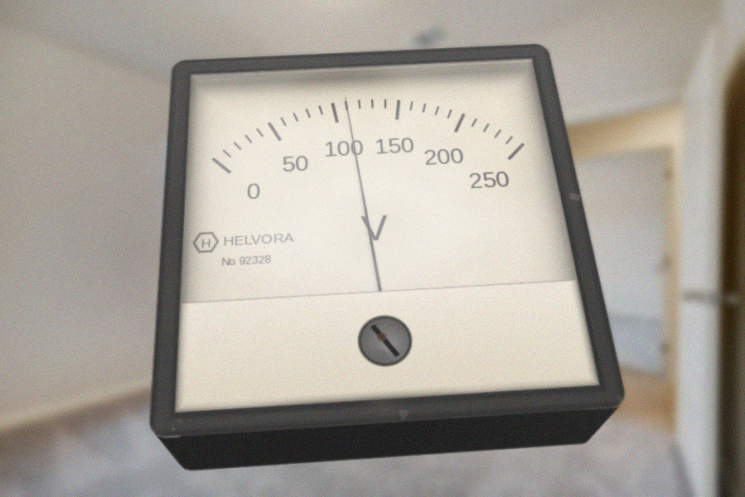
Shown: 110 (V)
